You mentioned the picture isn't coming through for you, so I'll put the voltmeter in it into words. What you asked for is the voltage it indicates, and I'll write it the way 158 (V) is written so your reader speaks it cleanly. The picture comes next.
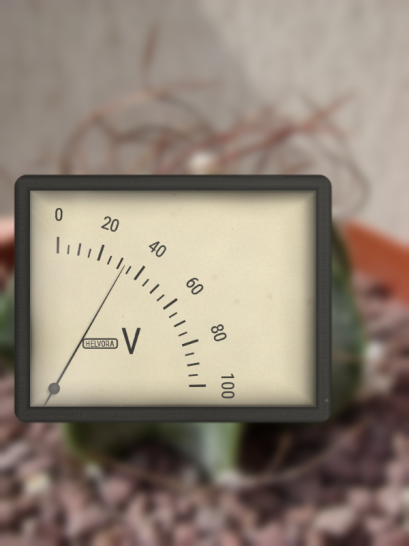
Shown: 32.5 (V)
